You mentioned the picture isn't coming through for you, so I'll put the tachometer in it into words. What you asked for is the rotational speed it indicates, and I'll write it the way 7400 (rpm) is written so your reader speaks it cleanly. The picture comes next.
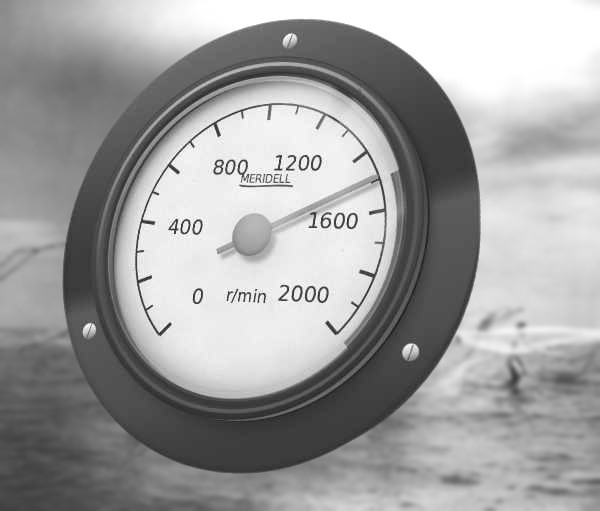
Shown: 1500 (rpm)
